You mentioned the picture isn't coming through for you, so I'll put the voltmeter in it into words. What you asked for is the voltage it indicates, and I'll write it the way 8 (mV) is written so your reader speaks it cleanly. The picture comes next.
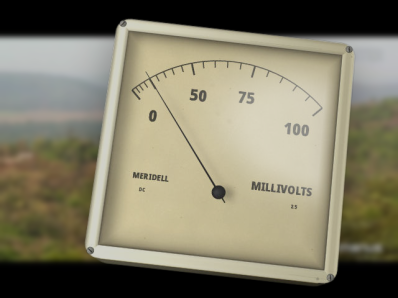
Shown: 25 (mV)
